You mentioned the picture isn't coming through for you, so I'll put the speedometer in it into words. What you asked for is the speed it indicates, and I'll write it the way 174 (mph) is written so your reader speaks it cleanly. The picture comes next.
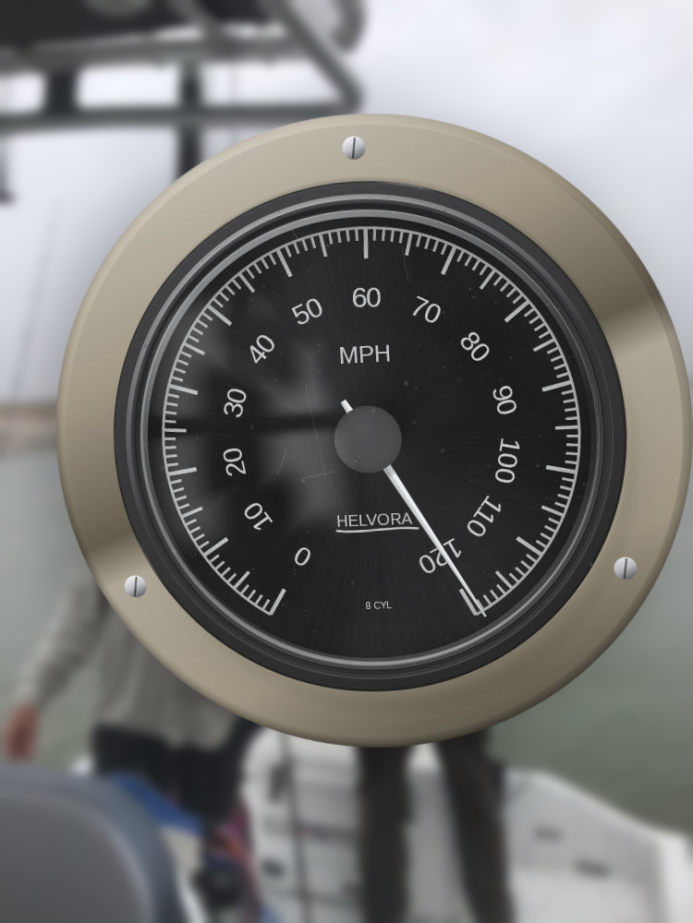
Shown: 119 (mph)
